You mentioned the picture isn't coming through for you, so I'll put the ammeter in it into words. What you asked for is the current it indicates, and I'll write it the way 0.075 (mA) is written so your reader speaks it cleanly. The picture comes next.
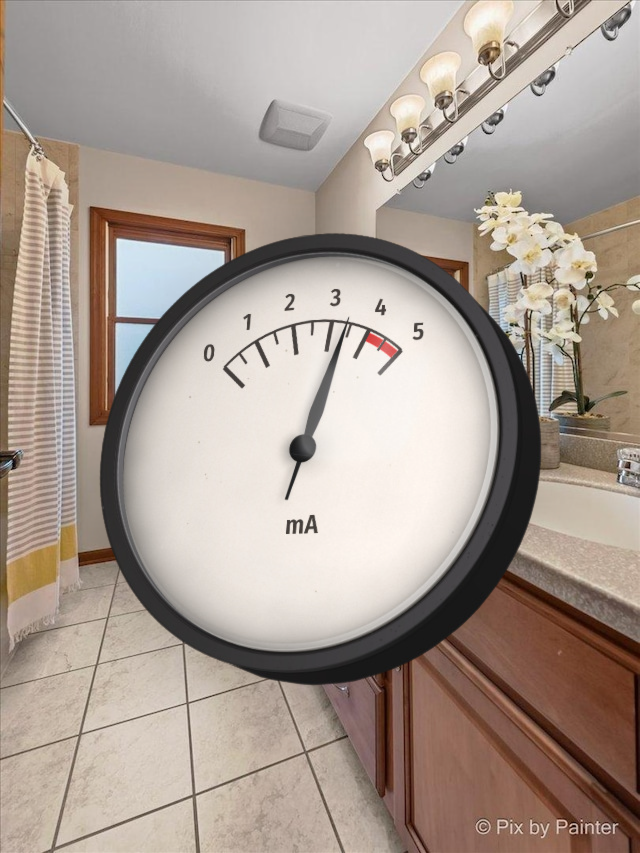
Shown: 3.5 (mA)
